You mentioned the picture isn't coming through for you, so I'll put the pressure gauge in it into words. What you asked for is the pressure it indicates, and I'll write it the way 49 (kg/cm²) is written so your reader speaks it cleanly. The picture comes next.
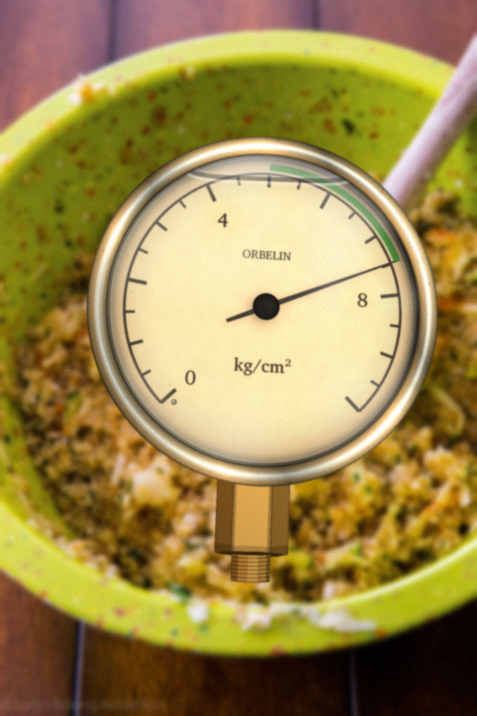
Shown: 7.5 (kg/cm²)
